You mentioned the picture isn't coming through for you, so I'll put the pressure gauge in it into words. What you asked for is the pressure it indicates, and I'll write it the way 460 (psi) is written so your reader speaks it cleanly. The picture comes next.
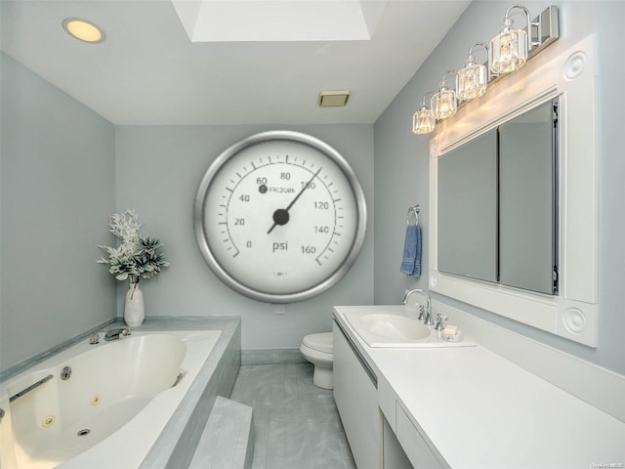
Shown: 100 (psi)
